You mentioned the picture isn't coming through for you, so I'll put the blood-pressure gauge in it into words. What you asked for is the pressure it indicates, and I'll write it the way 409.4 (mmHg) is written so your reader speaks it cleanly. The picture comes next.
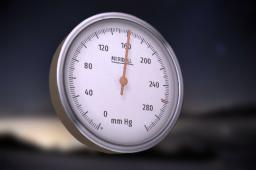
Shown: 160 (mmHg)
